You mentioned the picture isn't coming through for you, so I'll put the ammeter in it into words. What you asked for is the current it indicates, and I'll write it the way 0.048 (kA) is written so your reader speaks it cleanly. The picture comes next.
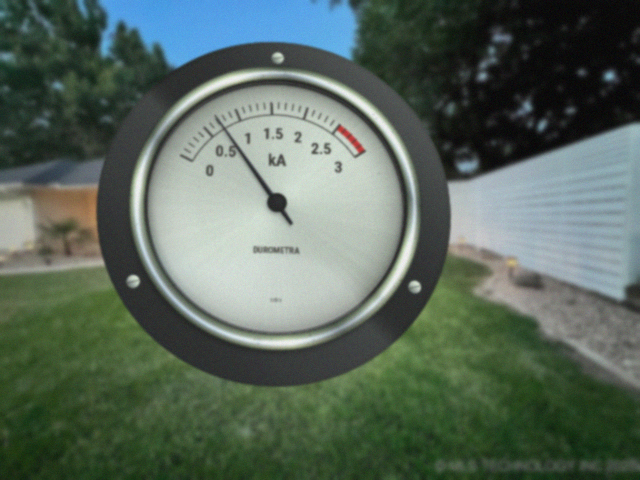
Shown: 0.7 (kA)
